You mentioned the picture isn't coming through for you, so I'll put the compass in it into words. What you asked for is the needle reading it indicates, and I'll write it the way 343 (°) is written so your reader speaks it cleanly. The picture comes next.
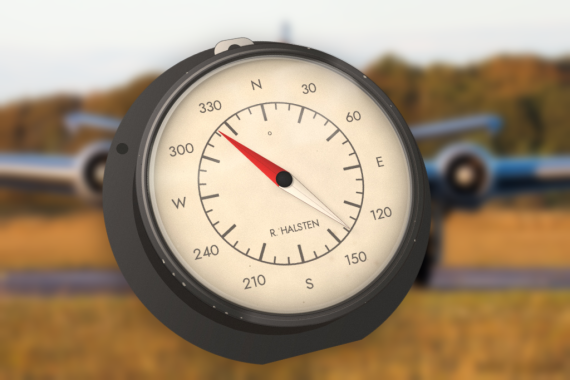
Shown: 320 (°)
